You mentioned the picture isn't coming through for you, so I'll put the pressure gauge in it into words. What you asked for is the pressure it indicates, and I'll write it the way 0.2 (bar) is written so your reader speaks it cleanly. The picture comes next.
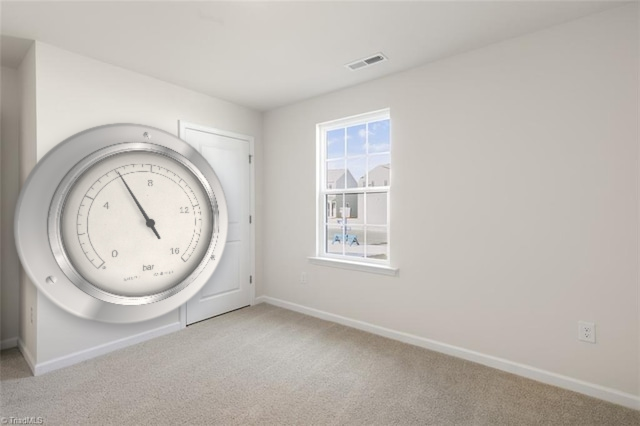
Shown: 6 (bar)
